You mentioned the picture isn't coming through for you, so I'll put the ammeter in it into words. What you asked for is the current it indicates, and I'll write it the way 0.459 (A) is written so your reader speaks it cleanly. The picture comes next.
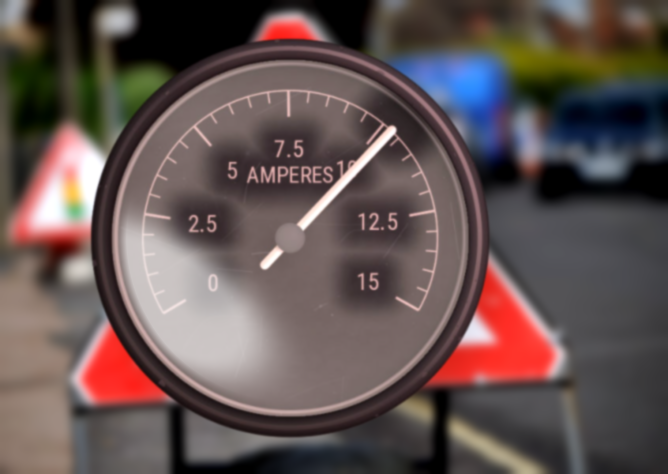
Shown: 10.25 (A)
